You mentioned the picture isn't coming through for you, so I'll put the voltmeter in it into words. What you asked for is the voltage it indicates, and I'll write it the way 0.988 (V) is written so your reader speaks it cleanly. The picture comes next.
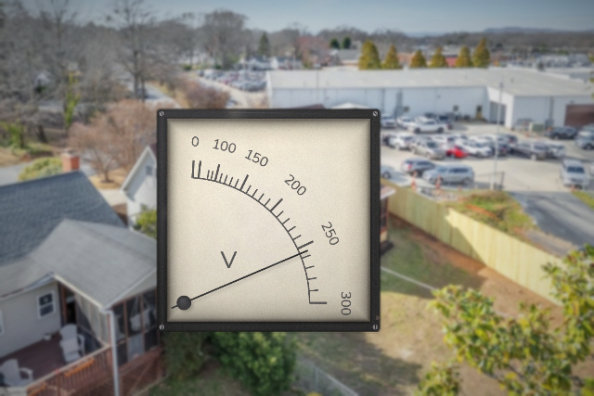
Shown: 255 (V)
